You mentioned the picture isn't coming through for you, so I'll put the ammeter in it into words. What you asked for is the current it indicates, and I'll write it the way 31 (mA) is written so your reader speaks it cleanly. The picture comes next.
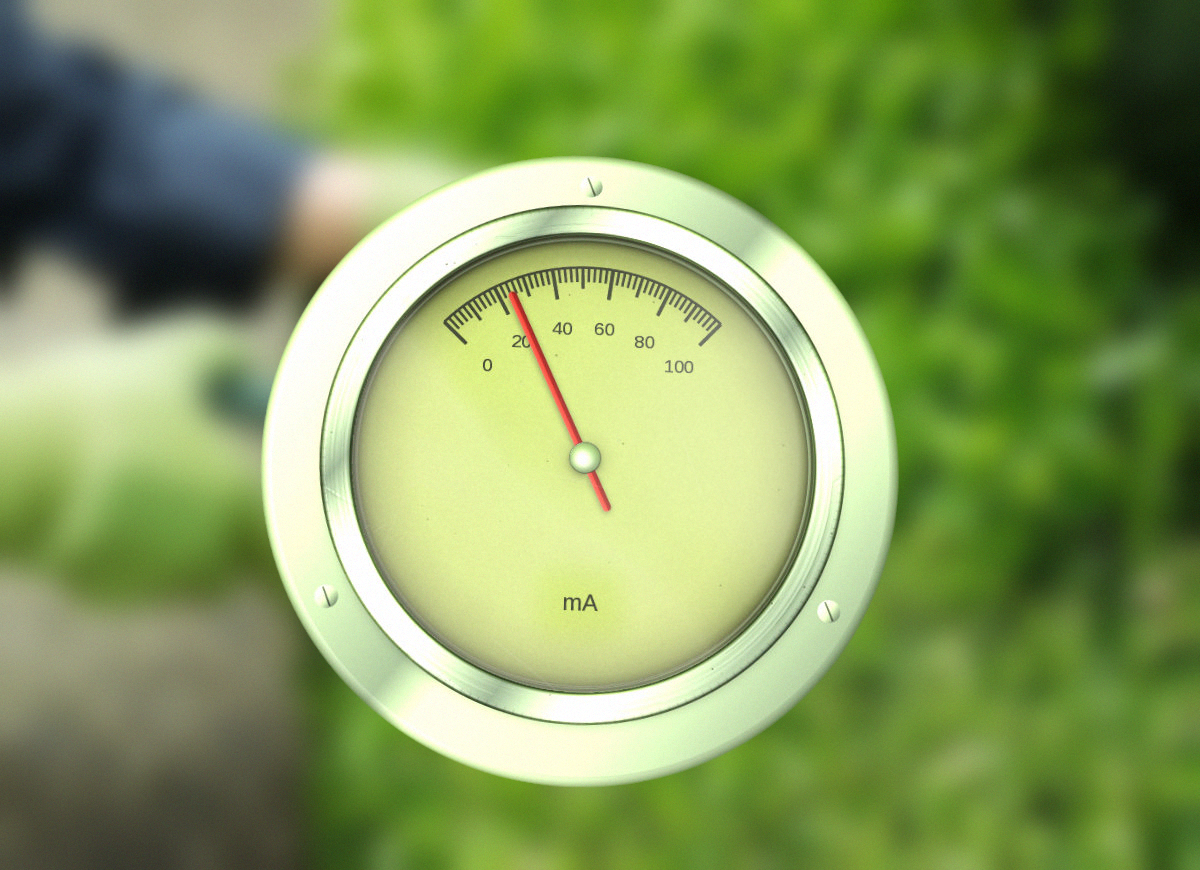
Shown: 24 (mA)
